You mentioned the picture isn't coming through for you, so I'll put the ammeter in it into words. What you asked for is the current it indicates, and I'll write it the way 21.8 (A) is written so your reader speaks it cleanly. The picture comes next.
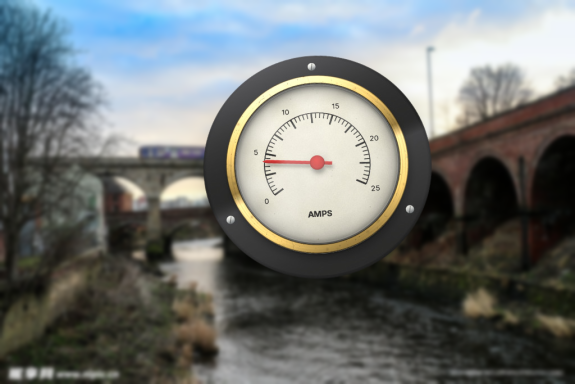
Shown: 4 (A)
